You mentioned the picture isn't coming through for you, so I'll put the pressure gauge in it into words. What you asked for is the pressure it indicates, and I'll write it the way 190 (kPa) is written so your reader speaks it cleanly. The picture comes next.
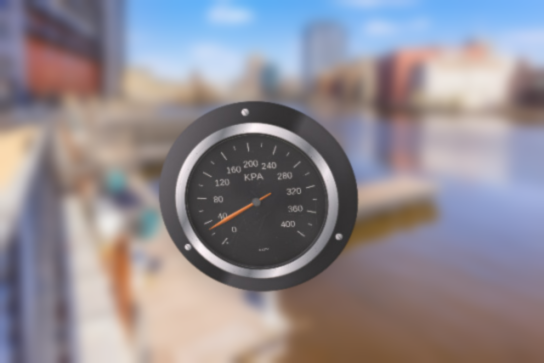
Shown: 30 (kPa)
